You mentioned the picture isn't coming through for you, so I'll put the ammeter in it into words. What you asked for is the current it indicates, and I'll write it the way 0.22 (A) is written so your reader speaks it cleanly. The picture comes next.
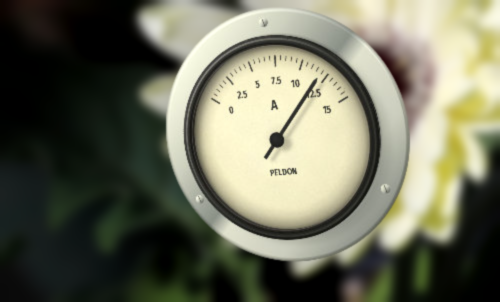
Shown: 12 (A)
